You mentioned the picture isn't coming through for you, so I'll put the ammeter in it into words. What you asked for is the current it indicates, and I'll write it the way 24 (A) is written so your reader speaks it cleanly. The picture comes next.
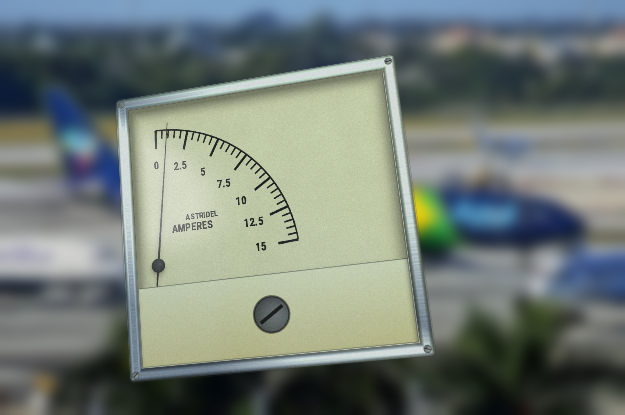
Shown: 1 (A)
